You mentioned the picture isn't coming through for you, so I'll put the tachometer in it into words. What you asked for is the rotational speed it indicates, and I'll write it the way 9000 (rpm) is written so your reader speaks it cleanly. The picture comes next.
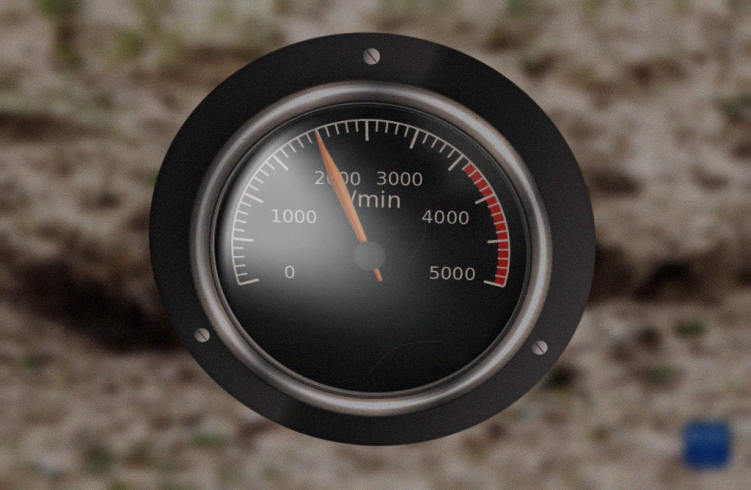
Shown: 2000 (rpm)
